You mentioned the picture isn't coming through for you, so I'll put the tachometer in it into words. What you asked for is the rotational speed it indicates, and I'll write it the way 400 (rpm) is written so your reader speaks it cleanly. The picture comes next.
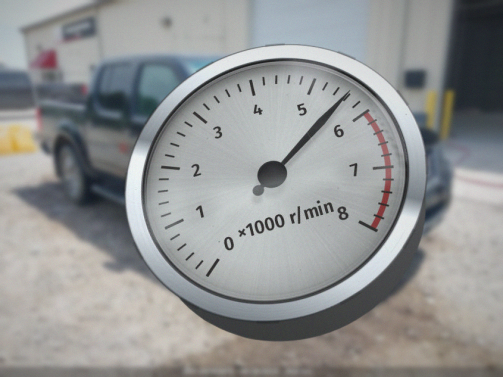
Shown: 5600 (rpm)
